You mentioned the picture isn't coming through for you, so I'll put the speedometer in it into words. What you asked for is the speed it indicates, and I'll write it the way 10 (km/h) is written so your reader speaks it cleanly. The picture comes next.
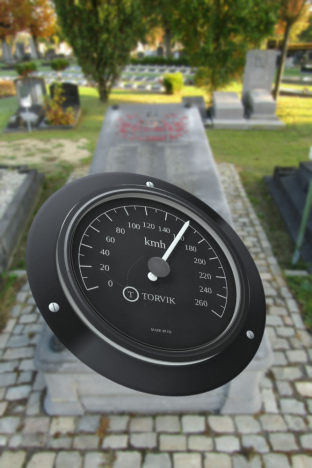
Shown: 160 (km/h)
